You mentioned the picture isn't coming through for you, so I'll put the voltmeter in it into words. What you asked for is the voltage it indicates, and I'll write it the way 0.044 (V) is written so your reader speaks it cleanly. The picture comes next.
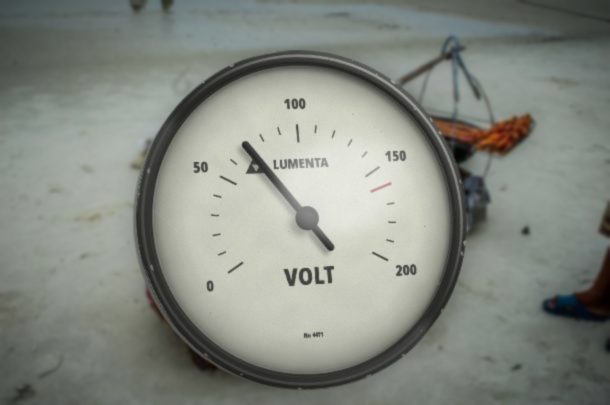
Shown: 70 (V)
